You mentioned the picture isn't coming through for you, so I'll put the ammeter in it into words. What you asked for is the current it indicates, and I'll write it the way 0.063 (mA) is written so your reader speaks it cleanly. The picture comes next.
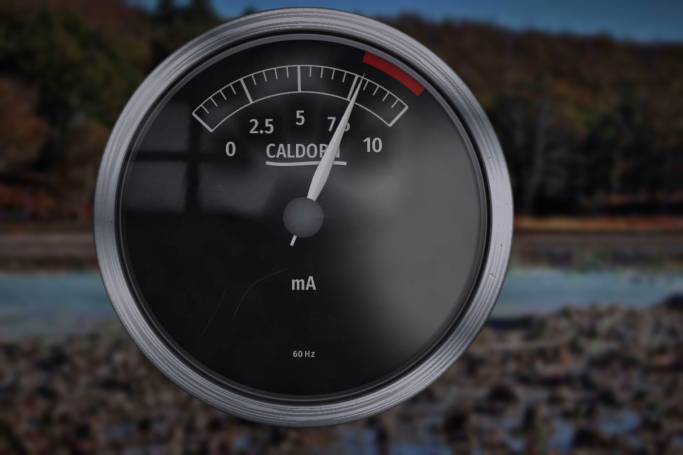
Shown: 7.75 (mA)
